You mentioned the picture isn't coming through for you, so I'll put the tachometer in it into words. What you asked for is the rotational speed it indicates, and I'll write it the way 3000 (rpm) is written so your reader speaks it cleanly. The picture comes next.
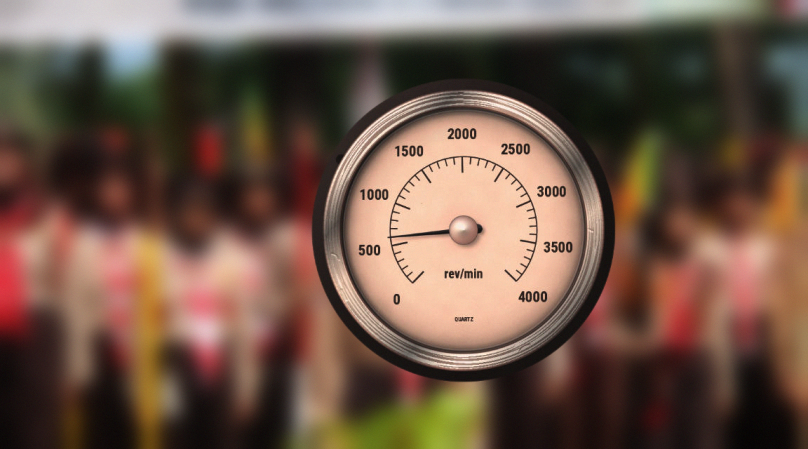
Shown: 600 (rpm)
